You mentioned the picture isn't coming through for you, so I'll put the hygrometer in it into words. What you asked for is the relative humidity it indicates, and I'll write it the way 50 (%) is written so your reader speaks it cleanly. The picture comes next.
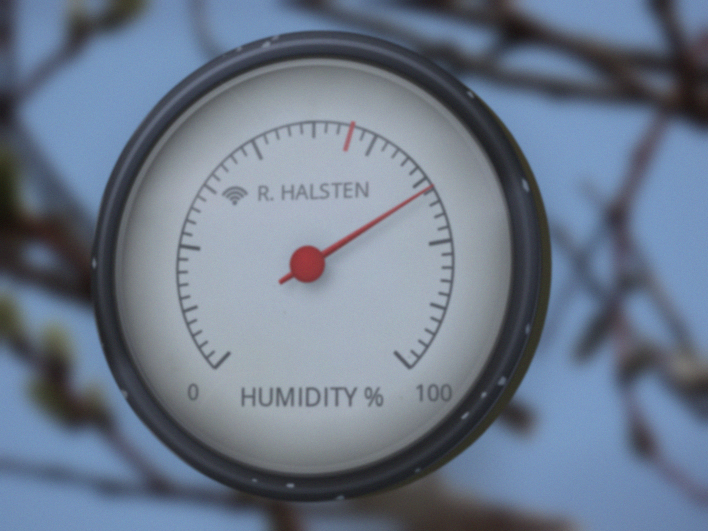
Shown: 72 (%)
